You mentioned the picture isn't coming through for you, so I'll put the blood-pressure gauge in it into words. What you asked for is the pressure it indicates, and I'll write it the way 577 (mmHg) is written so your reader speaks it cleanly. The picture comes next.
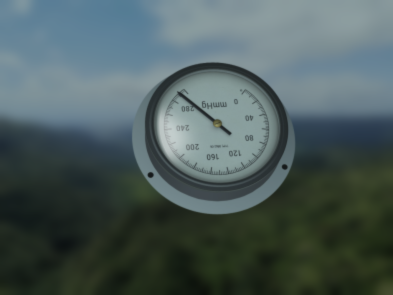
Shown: 290 (mmHg)
